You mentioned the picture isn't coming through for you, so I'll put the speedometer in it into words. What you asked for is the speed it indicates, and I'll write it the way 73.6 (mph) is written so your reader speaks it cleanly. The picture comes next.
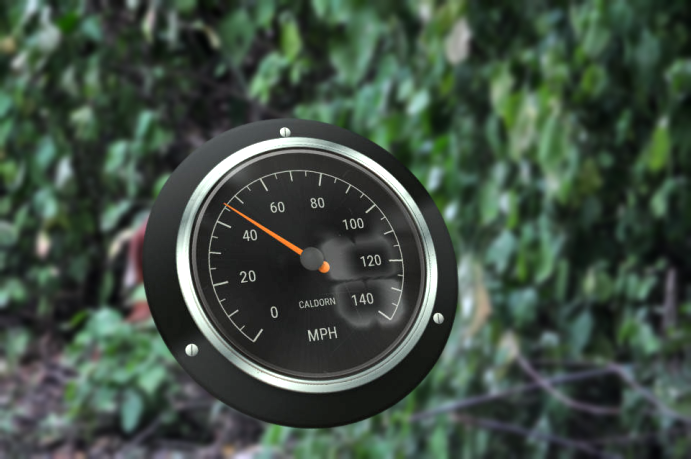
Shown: 45 (mph)
